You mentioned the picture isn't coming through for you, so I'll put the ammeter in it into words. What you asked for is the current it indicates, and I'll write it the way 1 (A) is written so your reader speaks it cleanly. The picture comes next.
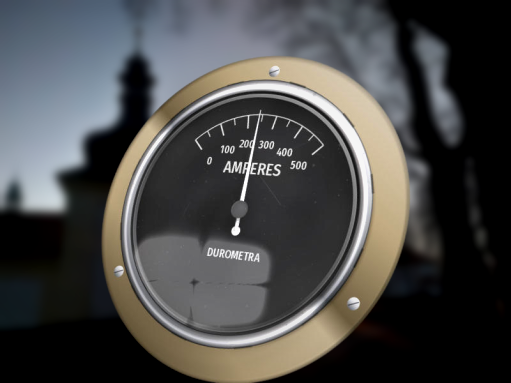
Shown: 250 (A)
